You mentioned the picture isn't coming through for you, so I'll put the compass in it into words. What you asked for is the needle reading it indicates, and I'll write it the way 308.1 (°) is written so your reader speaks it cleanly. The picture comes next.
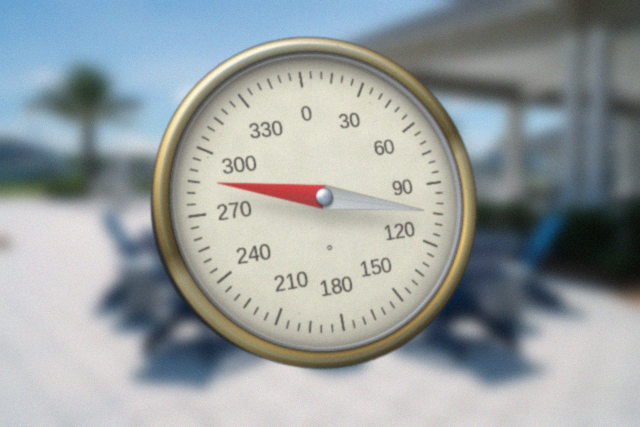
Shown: 285 (°)
